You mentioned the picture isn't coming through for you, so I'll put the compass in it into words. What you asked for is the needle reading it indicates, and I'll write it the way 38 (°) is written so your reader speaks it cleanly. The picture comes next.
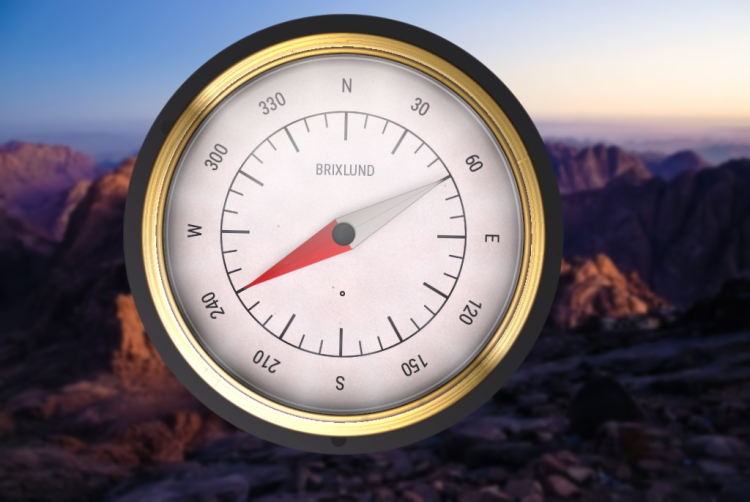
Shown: 240 (°)
